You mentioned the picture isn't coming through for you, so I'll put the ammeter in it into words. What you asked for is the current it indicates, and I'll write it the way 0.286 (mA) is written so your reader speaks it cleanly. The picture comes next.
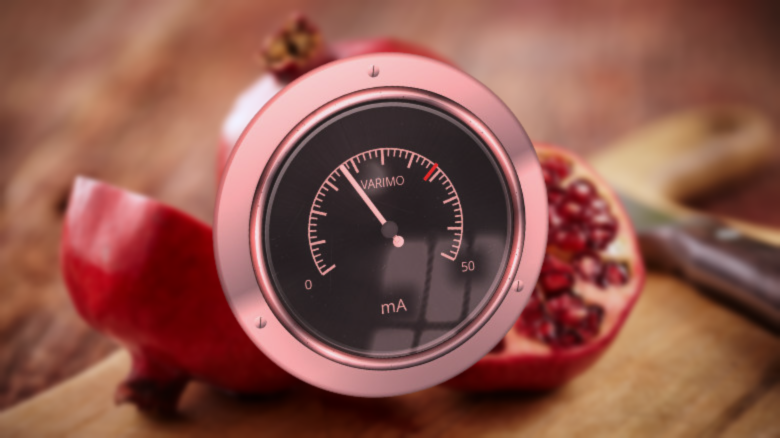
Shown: 18 (mA)
